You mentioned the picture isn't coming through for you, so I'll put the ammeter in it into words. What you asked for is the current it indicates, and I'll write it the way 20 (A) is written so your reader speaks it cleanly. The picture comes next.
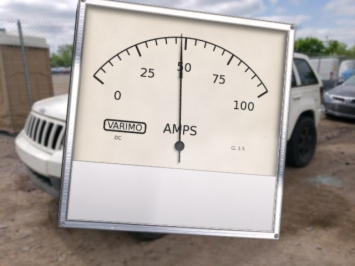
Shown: 47.5 (A)
